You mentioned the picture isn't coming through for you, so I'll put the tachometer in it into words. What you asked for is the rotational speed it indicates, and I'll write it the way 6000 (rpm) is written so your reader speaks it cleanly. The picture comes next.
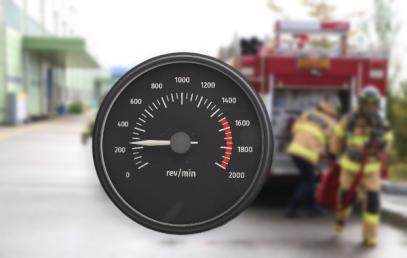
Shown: 250 (rpm)
